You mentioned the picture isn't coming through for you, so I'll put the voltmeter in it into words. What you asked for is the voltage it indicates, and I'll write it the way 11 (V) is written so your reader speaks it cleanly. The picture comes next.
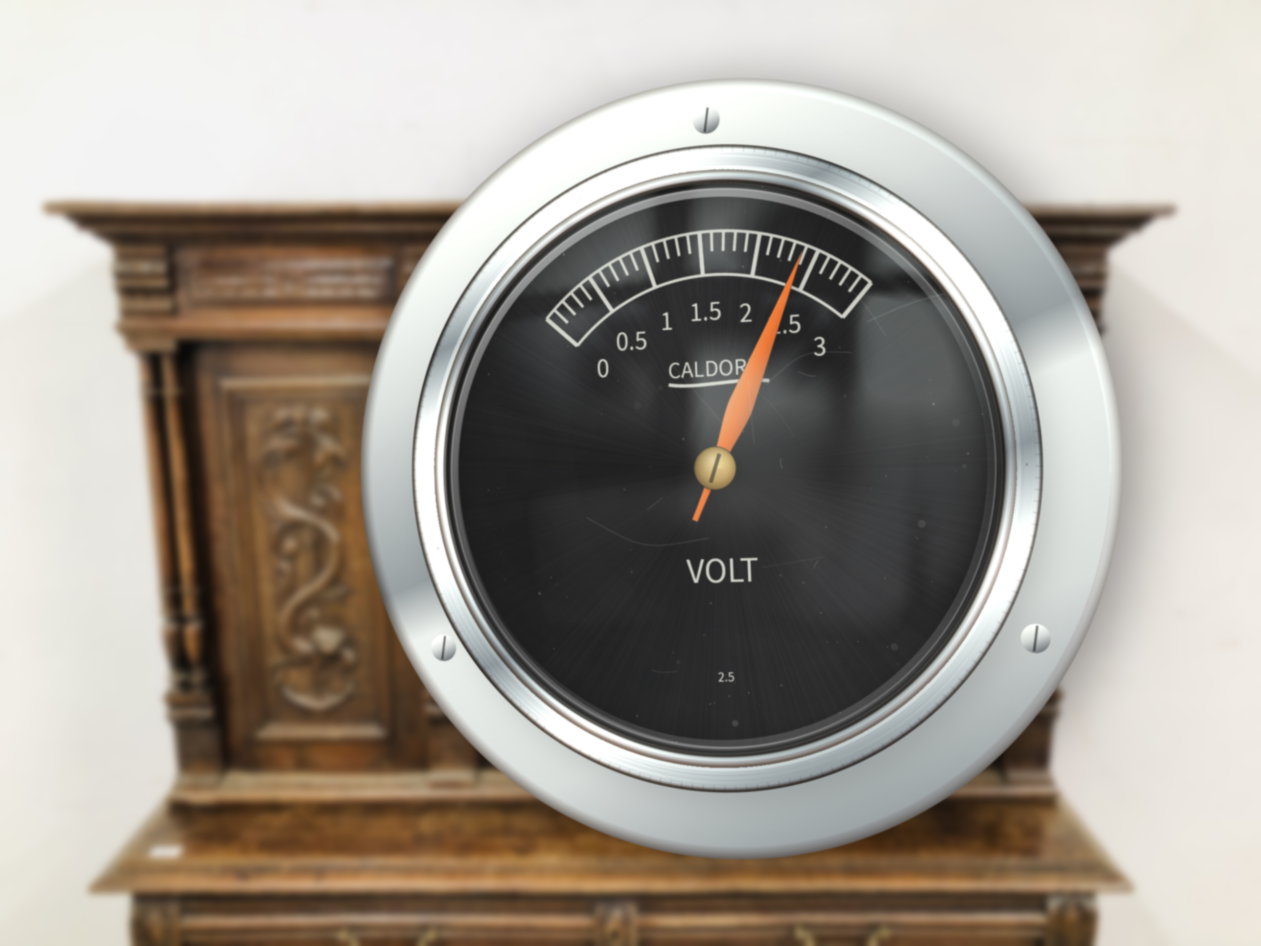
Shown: 2.4 (V)
